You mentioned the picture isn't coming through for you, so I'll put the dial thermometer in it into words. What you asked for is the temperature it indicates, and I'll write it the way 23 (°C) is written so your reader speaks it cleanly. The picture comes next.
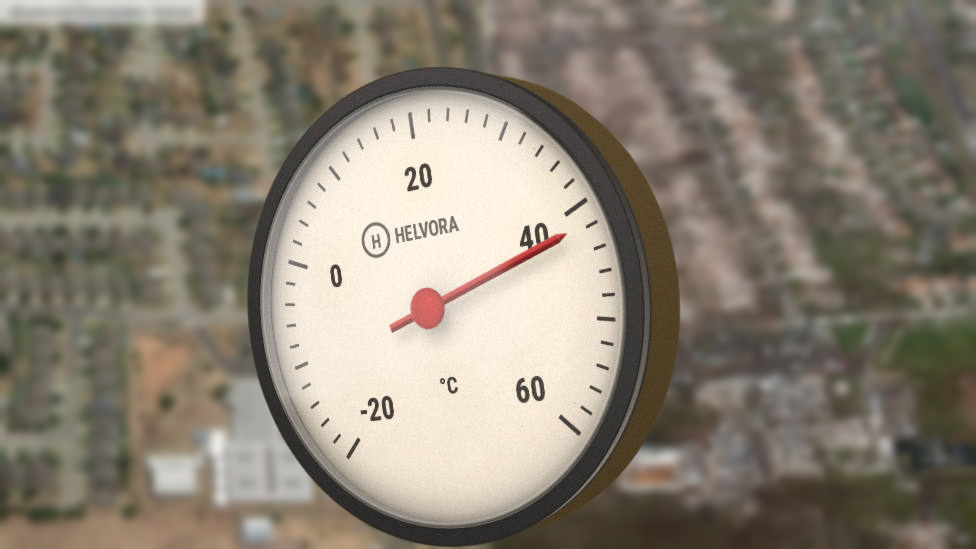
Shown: 42 (°C)
